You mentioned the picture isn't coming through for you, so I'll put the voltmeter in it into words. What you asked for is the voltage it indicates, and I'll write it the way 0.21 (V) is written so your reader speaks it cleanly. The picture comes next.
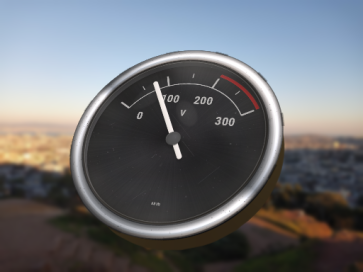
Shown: 75 (V)
